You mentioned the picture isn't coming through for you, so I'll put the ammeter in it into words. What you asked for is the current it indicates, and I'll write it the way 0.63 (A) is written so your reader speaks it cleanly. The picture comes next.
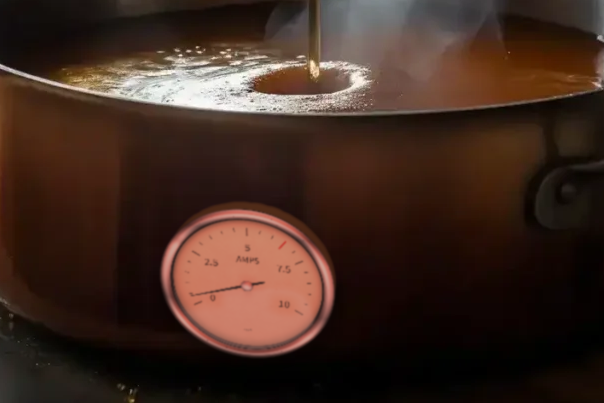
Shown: 0.5 (A)
